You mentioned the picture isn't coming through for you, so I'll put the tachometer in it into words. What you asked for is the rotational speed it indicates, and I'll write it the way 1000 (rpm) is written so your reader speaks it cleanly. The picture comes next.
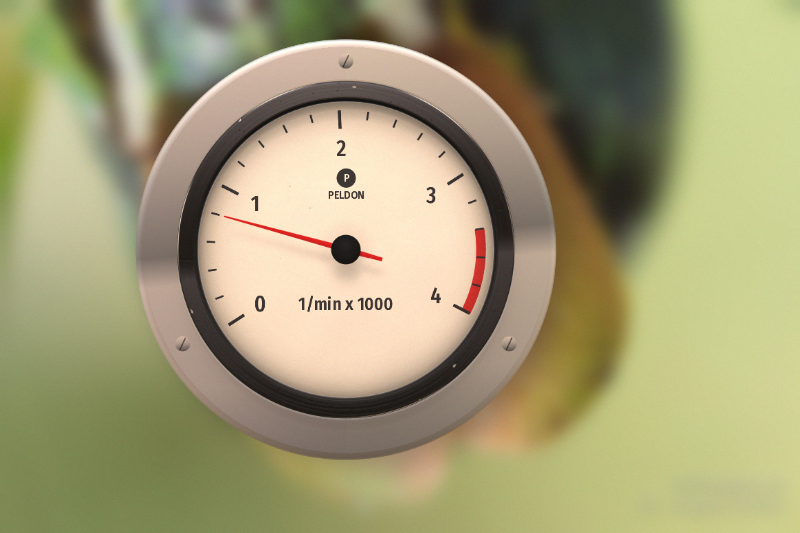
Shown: 800 (rpm)
